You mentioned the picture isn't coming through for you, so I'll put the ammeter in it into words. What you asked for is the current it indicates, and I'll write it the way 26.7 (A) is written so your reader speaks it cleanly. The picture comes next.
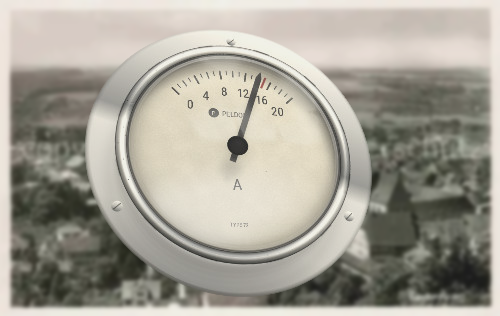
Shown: 14 (A)
